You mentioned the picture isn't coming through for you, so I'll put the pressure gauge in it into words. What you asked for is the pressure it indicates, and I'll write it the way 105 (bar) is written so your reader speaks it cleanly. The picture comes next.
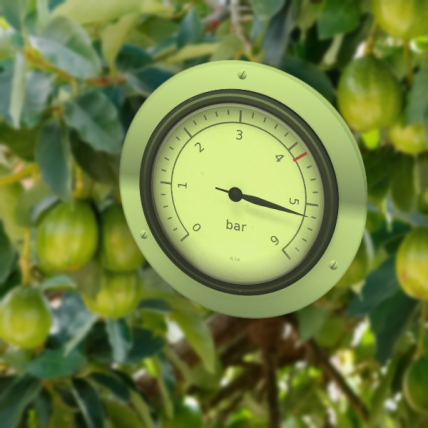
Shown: 5.2 (bar)
